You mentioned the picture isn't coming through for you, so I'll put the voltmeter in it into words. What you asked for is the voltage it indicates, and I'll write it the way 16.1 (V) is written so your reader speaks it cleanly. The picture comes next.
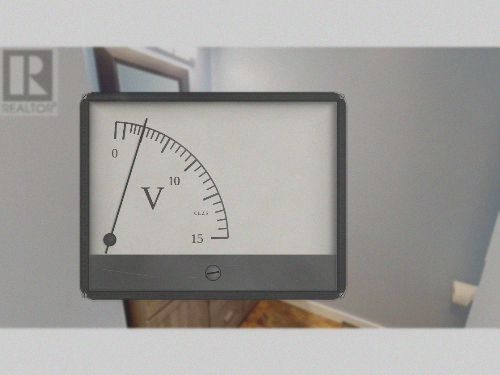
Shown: 5 (V)
